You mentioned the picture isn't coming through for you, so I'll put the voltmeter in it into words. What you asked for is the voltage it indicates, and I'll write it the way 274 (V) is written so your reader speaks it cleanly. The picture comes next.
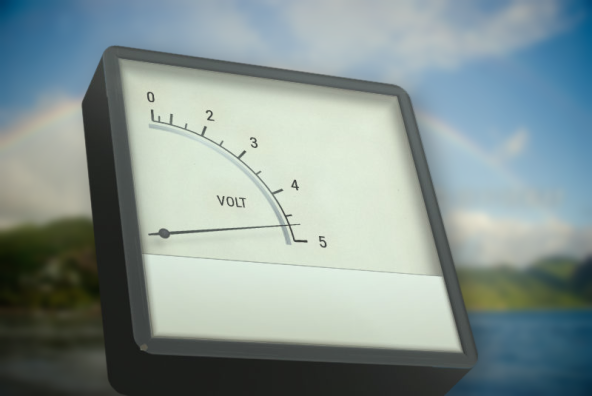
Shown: 4.75 (V)
